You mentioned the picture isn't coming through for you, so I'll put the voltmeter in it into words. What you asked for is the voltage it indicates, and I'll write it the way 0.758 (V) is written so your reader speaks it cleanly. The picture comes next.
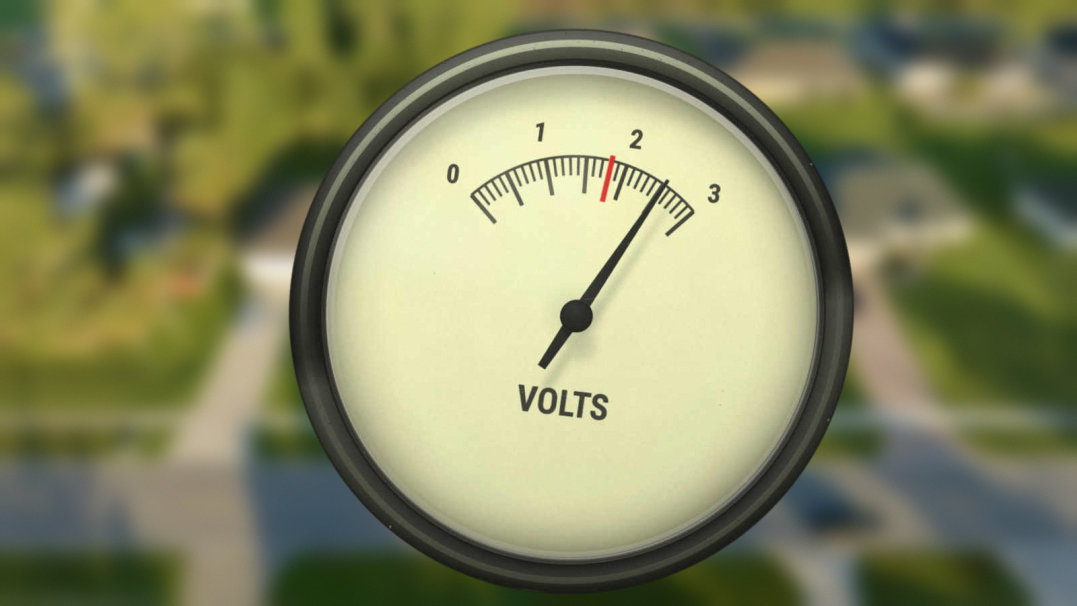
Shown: 2.5 (V)
